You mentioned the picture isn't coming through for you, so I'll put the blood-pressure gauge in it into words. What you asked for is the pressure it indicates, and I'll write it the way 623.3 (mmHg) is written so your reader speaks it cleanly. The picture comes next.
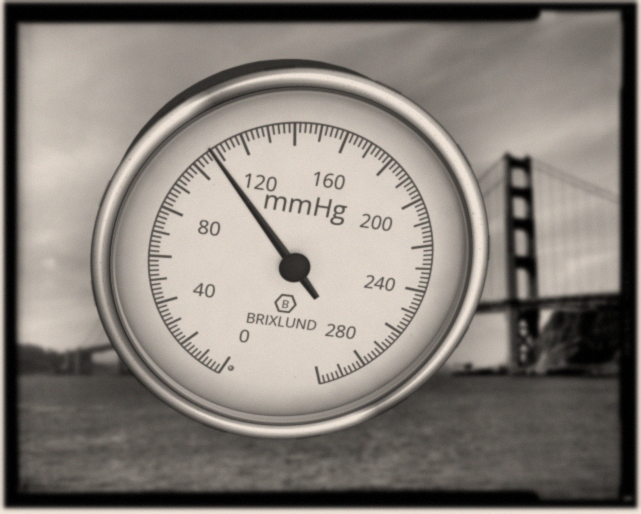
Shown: 108 (mmHg)
